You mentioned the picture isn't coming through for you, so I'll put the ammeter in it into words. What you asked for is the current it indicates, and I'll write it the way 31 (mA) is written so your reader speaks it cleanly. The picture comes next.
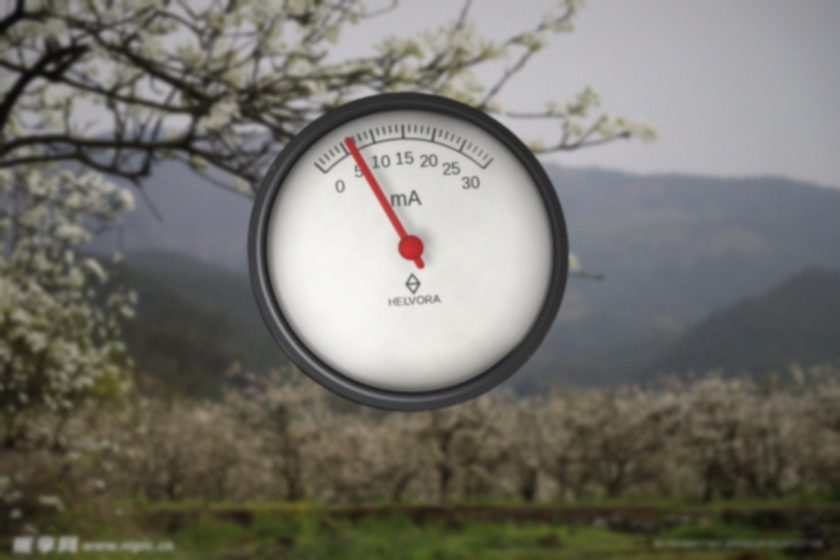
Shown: 6 (mA)
